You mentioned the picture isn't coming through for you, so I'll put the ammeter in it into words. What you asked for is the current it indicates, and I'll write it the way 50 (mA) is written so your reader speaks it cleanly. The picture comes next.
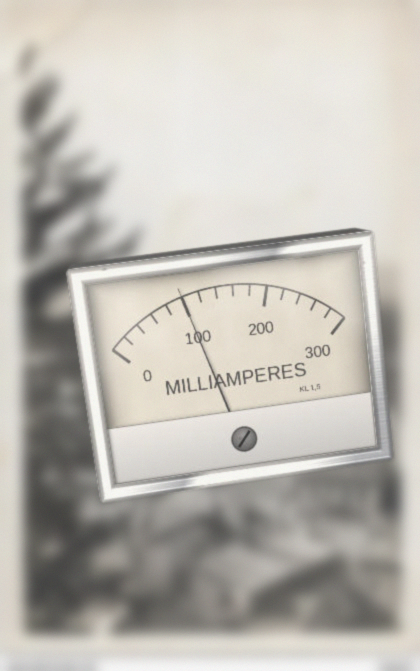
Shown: 100 (mA)
